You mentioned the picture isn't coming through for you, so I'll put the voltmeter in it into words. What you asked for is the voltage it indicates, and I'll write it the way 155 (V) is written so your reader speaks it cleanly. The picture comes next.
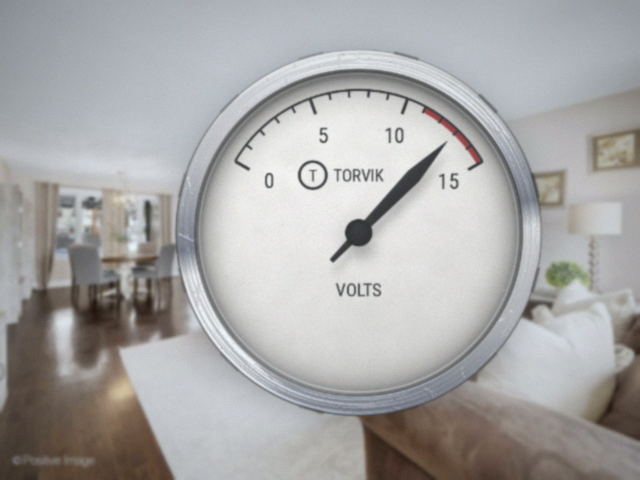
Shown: 13 (V)
